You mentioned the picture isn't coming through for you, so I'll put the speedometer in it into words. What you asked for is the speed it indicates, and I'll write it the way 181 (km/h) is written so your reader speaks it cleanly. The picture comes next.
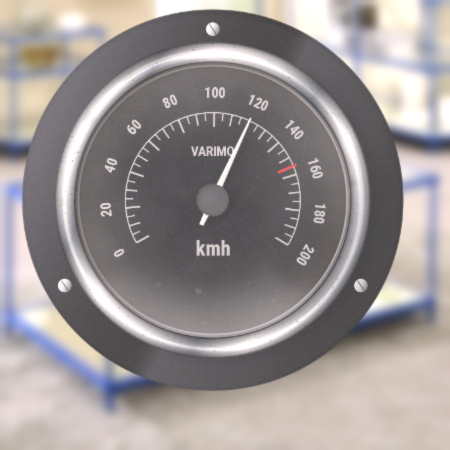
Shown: 120 (km/h)
